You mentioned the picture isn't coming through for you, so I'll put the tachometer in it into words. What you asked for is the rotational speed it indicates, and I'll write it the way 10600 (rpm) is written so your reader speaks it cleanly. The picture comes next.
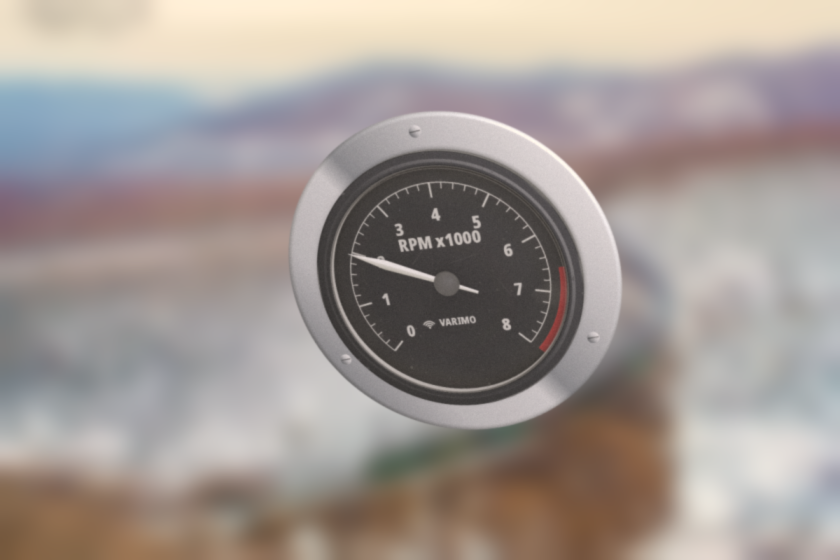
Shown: 2000 (rpm)
